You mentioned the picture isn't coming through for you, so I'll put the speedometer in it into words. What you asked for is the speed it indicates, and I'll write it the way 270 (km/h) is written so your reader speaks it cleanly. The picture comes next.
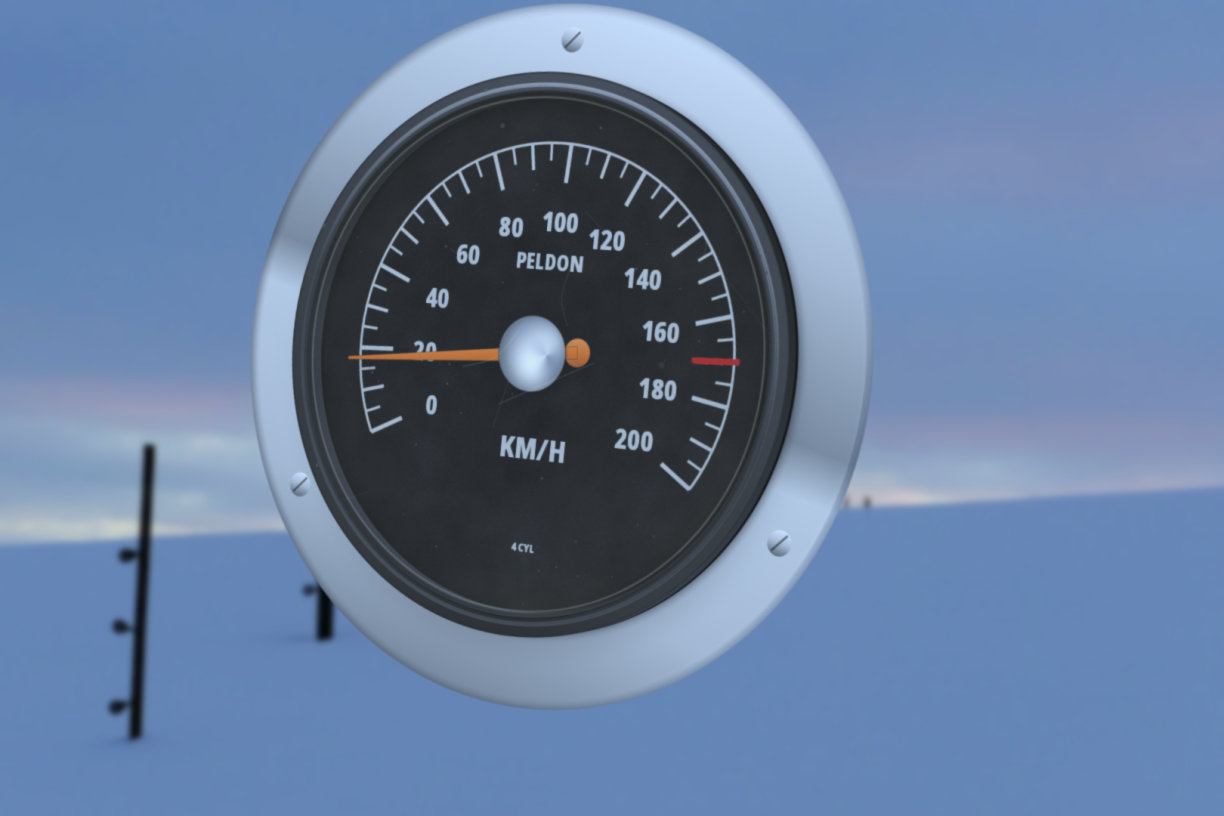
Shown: 17.5 (km/h)
